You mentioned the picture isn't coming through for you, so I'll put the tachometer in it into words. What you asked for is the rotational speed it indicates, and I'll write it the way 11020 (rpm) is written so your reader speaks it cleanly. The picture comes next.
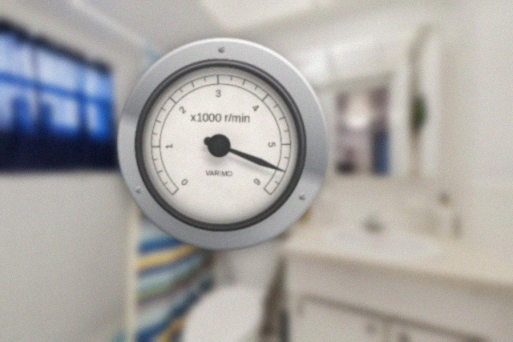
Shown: 5500 (rpm)
